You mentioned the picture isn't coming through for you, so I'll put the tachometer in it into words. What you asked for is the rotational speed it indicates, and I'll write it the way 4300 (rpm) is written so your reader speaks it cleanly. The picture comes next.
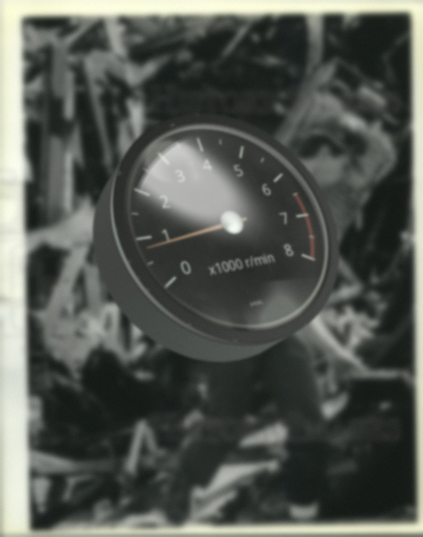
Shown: 750 (rpm)
